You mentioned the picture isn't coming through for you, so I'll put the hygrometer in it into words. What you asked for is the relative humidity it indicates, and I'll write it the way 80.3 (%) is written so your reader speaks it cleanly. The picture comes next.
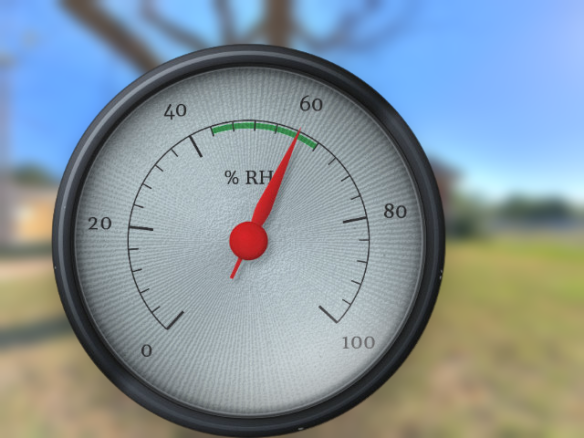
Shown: 60 (%)
